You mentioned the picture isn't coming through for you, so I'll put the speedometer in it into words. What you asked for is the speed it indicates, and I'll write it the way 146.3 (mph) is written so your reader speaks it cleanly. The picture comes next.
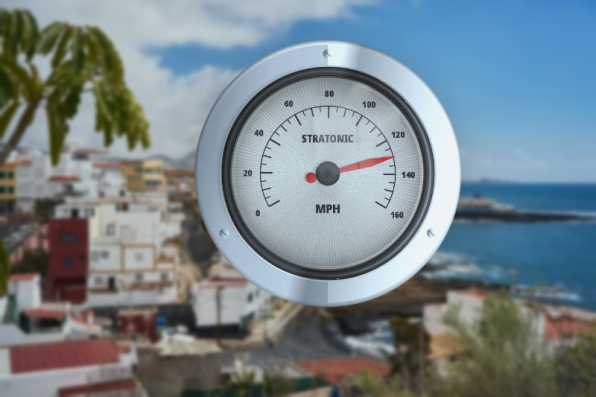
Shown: 130 (mph)
